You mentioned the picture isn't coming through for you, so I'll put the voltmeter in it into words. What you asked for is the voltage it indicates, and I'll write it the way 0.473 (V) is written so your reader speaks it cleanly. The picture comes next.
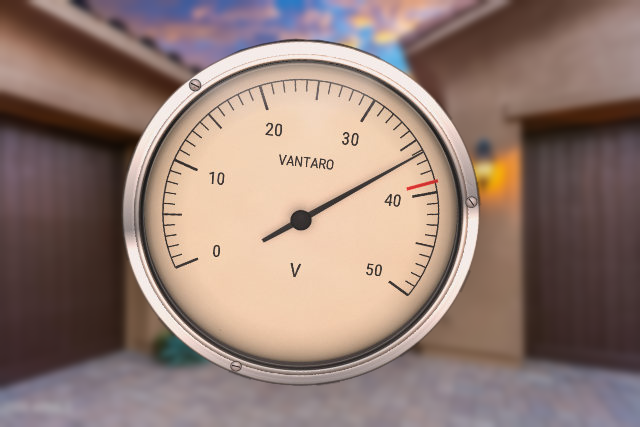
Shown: 36 (V)
